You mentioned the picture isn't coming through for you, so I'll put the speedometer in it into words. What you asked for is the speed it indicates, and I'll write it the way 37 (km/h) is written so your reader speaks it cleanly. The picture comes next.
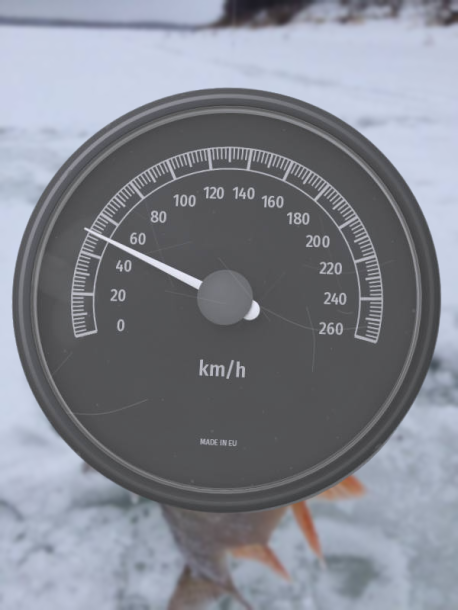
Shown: 50 (km/h)
